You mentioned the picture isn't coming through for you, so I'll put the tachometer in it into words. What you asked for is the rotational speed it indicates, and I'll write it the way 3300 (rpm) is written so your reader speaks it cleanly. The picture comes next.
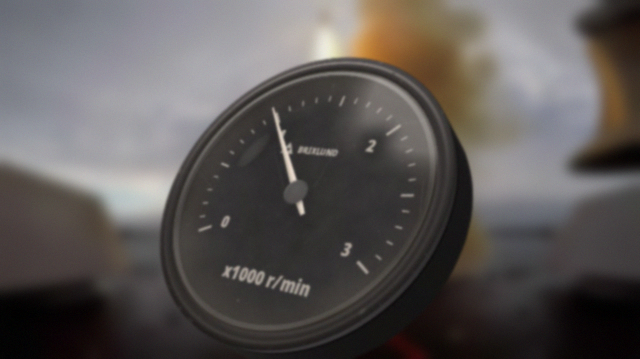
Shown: 1000 (rpm)
